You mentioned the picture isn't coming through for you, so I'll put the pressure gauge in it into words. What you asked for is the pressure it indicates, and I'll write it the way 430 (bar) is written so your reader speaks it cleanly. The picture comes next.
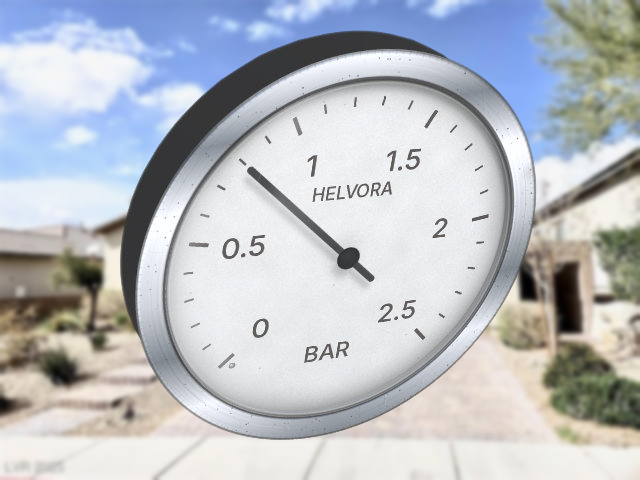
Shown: 0.8 (bar)
